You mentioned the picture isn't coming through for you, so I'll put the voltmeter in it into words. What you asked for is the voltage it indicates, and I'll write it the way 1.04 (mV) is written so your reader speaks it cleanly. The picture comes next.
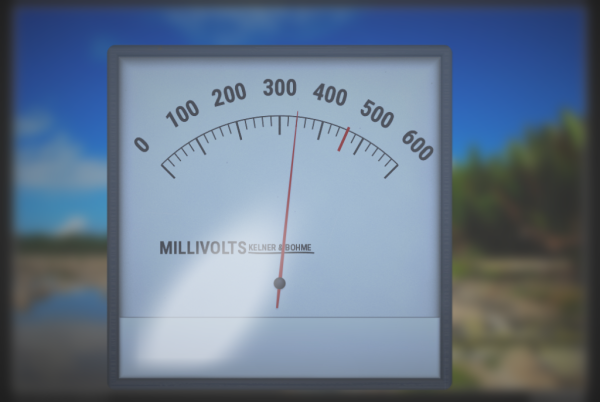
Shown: 340 (mV)
